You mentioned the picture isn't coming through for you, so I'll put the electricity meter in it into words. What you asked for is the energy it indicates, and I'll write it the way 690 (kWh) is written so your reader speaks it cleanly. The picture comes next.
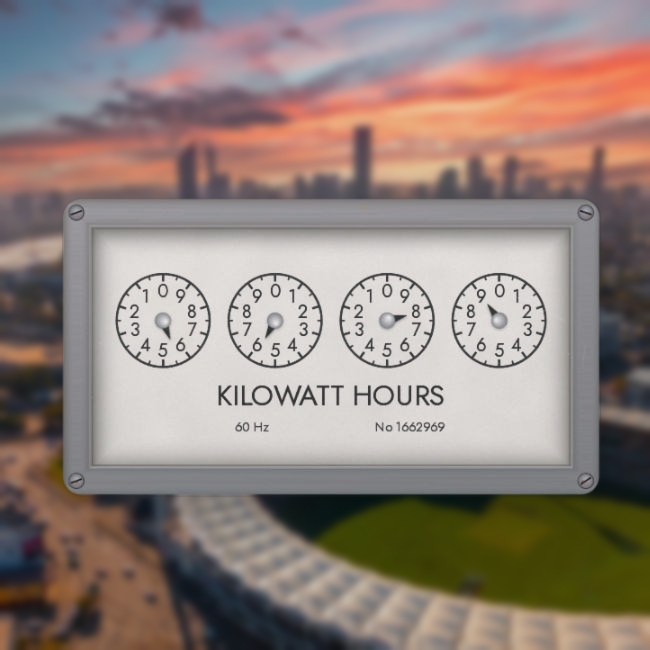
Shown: 5579 (kWh)
